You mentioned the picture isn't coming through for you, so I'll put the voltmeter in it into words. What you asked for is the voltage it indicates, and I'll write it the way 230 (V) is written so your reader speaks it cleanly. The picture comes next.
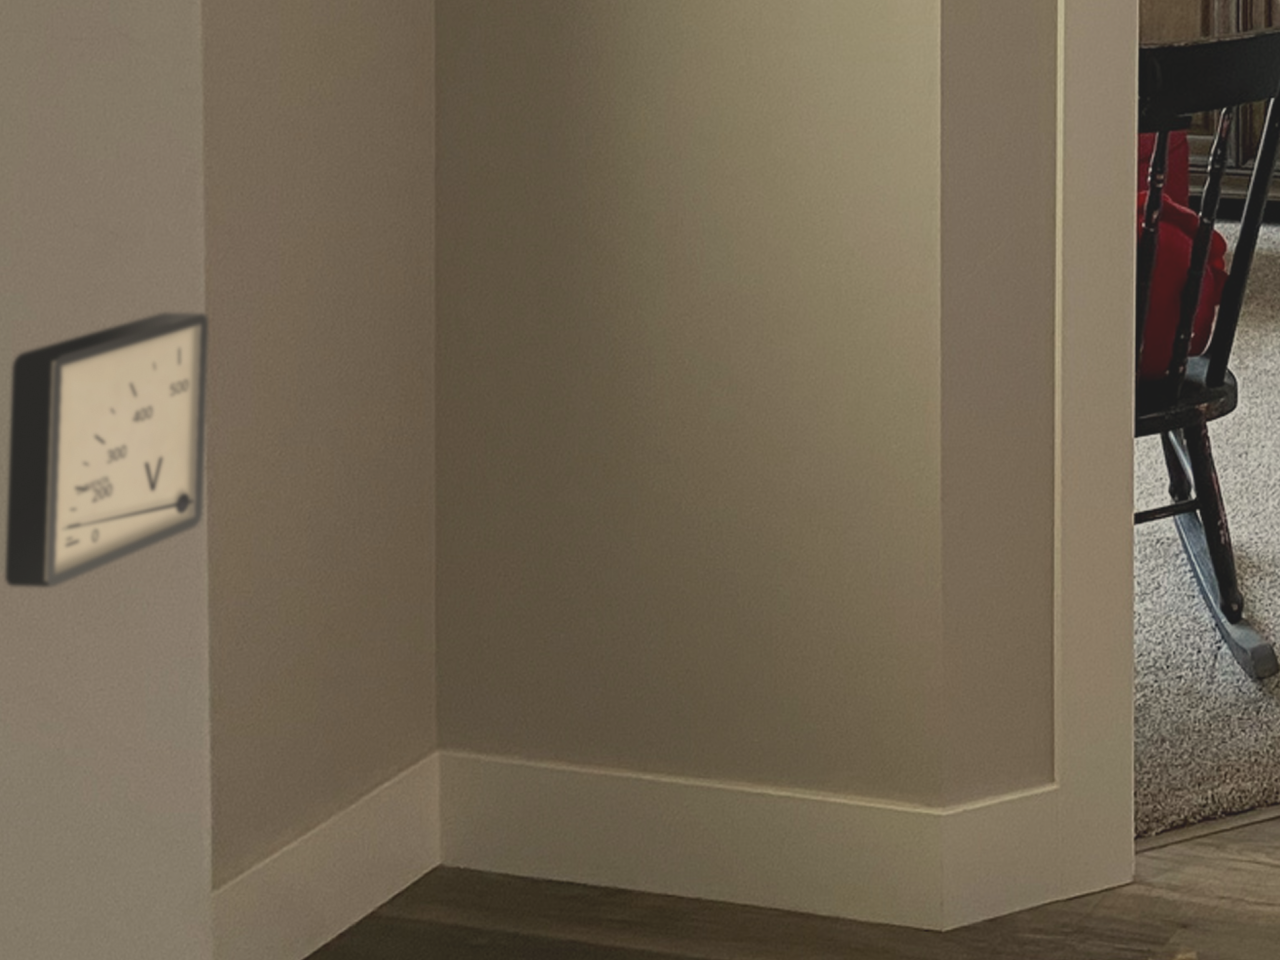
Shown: 100 (V)
